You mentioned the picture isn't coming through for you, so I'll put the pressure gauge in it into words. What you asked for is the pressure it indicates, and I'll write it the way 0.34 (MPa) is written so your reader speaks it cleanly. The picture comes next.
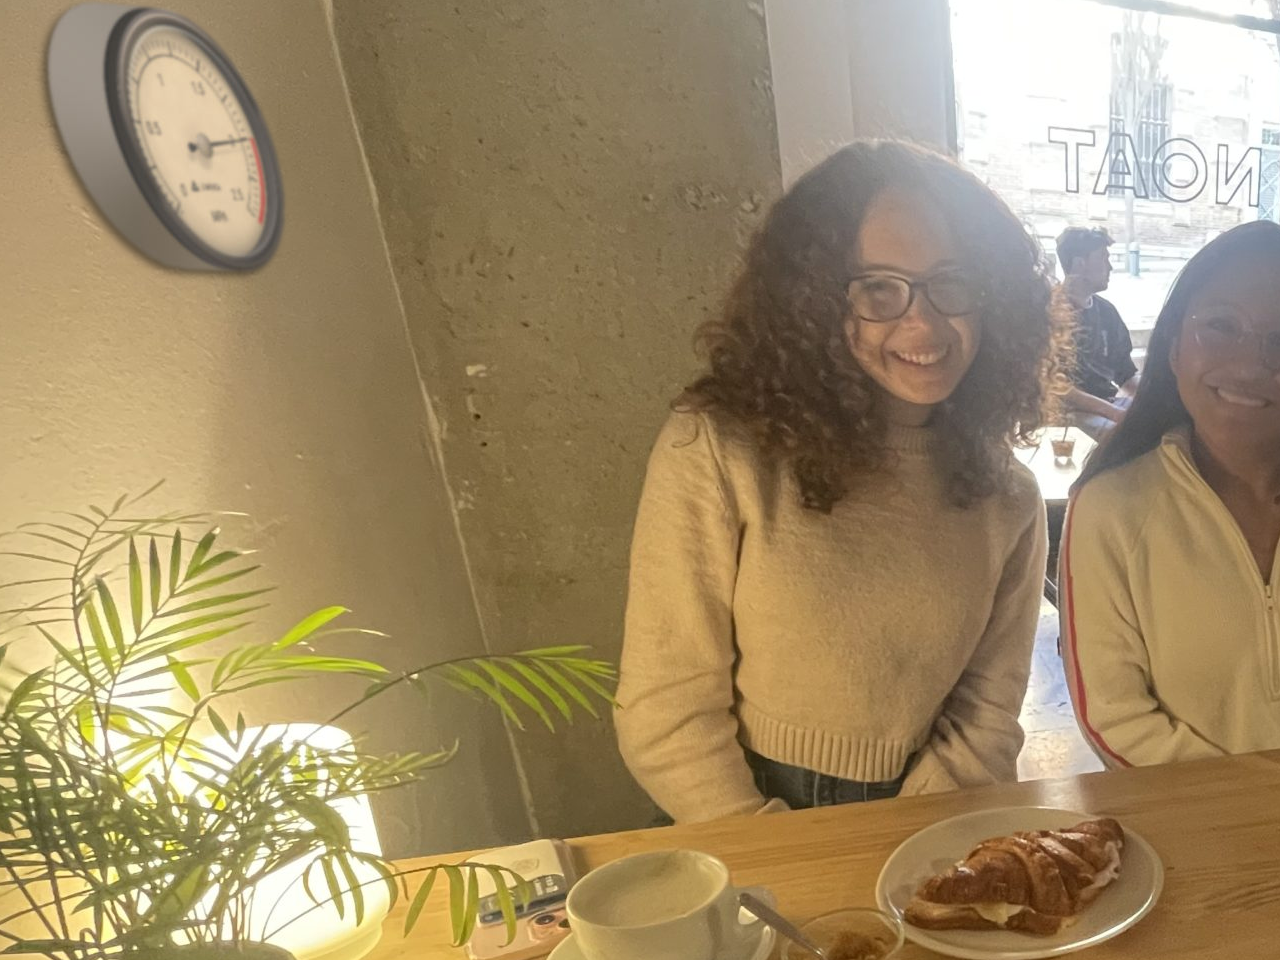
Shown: 2 (MPa)
